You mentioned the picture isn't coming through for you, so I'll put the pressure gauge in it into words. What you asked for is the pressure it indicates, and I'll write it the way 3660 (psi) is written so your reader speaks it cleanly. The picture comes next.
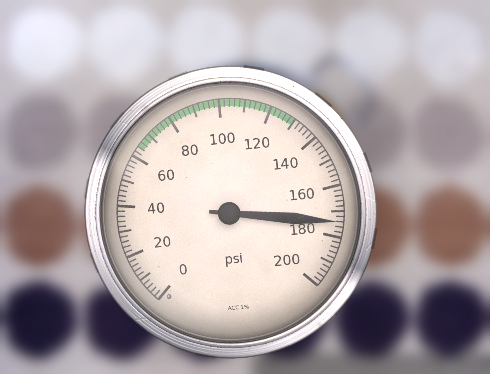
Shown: 174 (psi)
